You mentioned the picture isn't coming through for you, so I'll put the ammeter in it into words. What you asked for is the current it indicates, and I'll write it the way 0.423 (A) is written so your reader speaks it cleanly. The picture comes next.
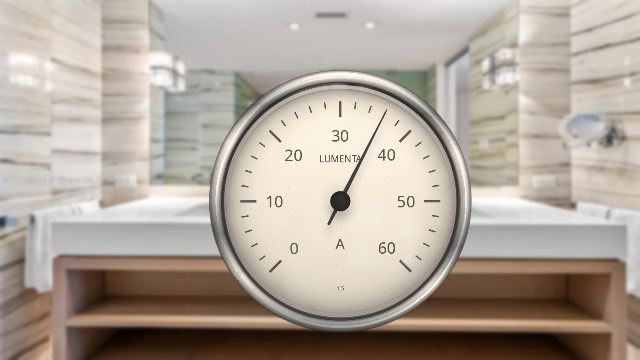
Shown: 36 (A)
